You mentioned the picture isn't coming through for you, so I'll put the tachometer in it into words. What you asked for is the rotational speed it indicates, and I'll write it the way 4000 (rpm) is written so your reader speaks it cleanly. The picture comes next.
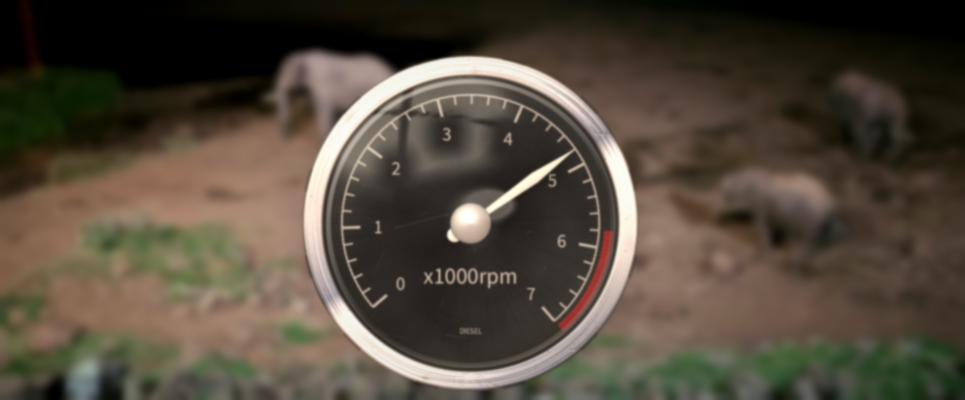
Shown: 4800 (rpm)
